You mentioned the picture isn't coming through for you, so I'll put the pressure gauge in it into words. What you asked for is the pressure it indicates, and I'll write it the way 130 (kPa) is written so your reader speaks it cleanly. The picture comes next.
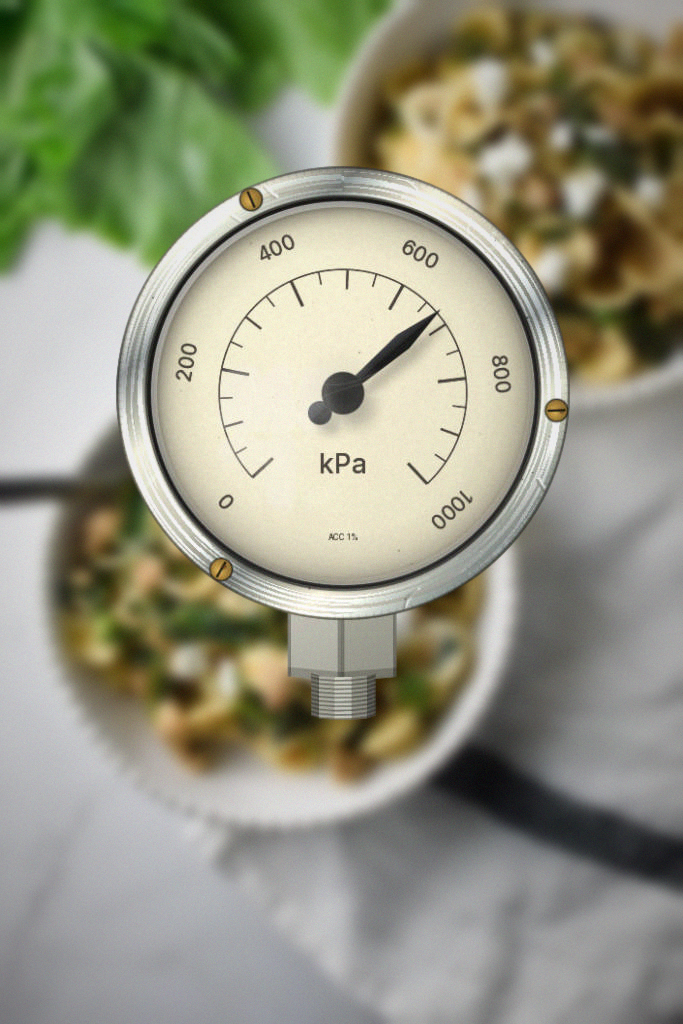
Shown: 675 (kPa)
